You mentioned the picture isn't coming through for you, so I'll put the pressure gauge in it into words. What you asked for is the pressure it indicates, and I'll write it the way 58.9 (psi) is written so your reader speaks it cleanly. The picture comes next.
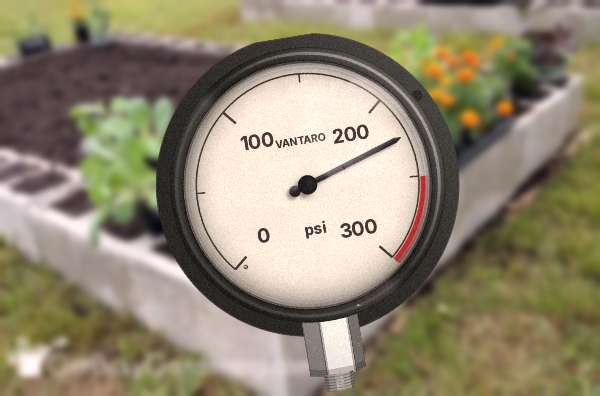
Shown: 225 (psi)
